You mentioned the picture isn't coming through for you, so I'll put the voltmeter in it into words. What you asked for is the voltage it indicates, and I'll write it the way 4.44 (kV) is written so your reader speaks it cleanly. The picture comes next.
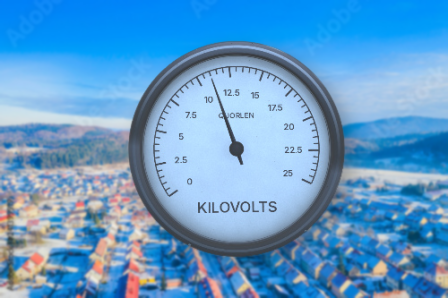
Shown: 11 (kV)
